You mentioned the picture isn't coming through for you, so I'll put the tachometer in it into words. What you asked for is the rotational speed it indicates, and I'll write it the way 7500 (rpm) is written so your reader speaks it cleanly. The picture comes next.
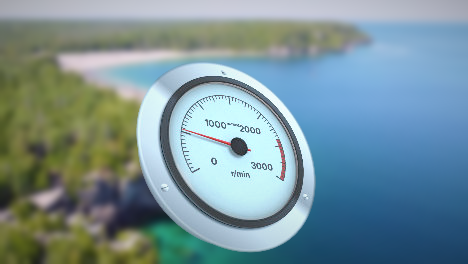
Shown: 500 (rpm)
